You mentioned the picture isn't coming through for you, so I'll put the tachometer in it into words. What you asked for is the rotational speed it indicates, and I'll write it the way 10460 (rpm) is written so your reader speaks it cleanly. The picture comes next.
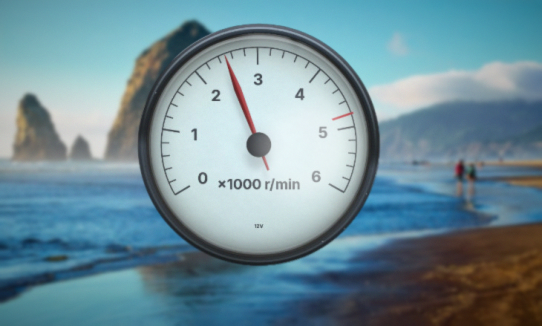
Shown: 2500 (rpm)
